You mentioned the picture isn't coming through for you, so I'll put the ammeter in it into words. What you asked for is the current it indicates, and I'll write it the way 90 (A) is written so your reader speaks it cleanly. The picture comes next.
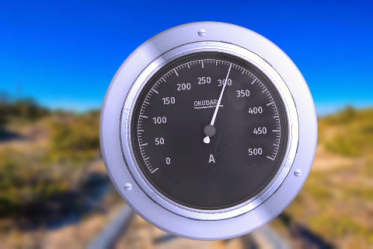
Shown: 300 (A)
